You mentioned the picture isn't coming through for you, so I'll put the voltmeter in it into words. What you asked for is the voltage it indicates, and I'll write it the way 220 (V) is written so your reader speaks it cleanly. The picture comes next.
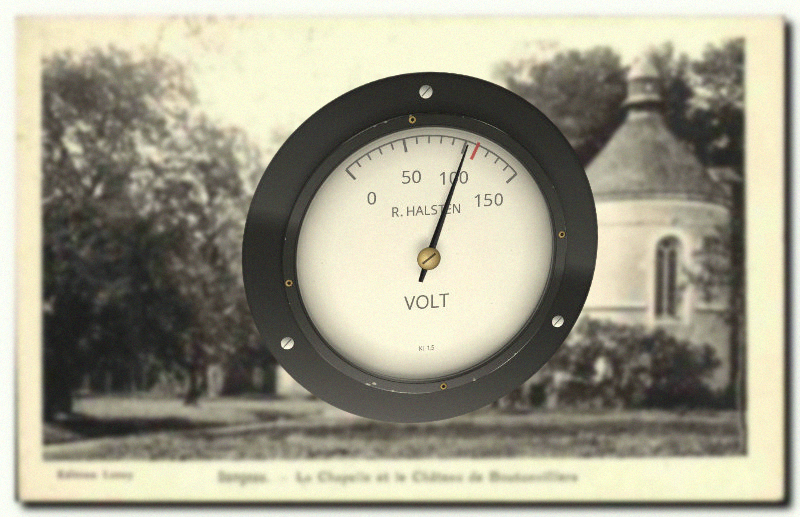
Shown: 100 (V)
